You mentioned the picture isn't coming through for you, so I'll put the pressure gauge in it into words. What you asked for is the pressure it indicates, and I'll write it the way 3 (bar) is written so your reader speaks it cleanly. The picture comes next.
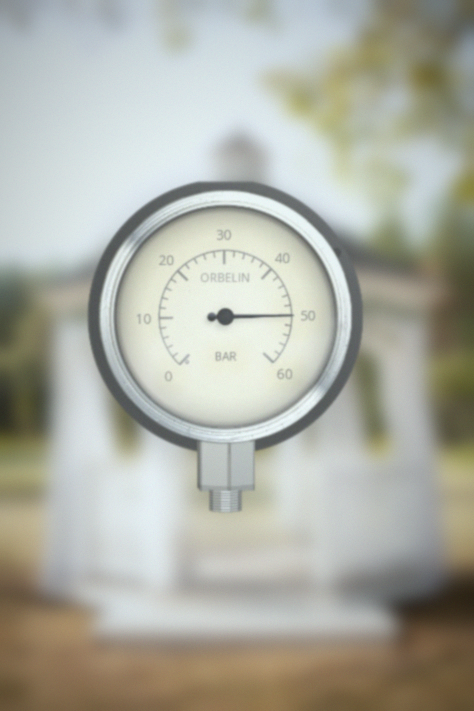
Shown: 50 (bar)
